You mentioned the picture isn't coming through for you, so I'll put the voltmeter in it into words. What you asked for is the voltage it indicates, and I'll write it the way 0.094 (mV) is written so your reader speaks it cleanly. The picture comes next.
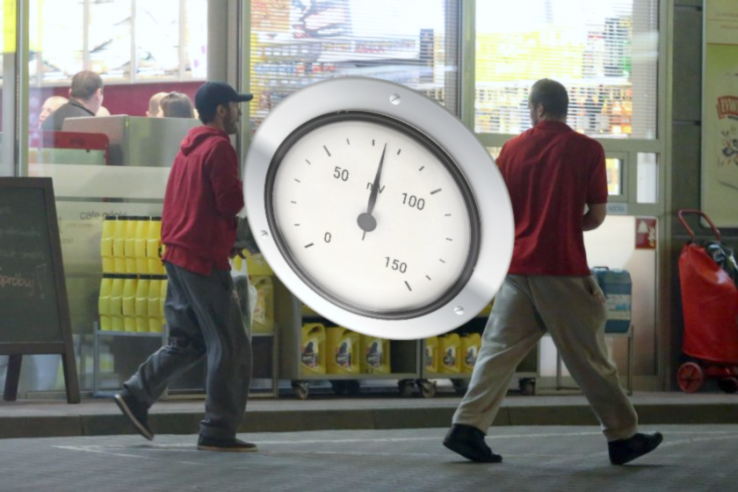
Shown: 75 (mV)
